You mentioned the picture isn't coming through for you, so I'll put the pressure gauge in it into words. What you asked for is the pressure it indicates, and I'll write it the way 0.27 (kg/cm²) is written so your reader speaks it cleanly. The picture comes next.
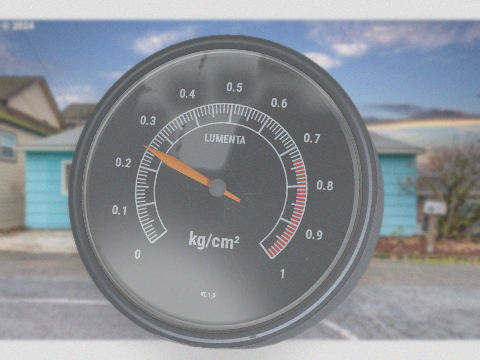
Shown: 0.25 (kg/cm²)
